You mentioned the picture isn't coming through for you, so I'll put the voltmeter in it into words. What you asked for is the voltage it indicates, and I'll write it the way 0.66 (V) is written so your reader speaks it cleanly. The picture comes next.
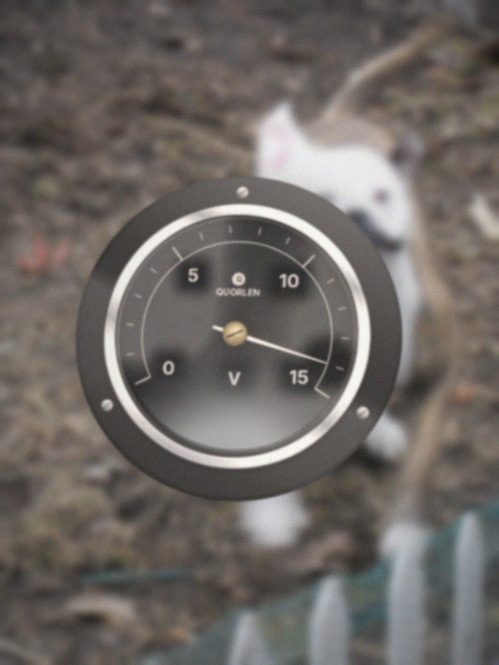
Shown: 14 (V)
